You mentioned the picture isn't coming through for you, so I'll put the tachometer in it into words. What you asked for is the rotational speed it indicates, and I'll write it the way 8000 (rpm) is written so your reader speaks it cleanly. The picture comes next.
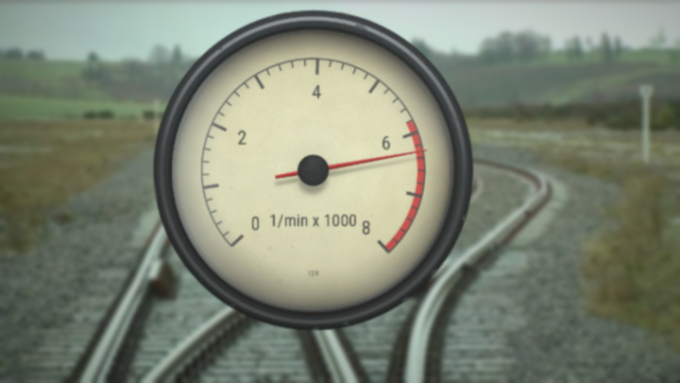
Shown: 6300 (rpm)
